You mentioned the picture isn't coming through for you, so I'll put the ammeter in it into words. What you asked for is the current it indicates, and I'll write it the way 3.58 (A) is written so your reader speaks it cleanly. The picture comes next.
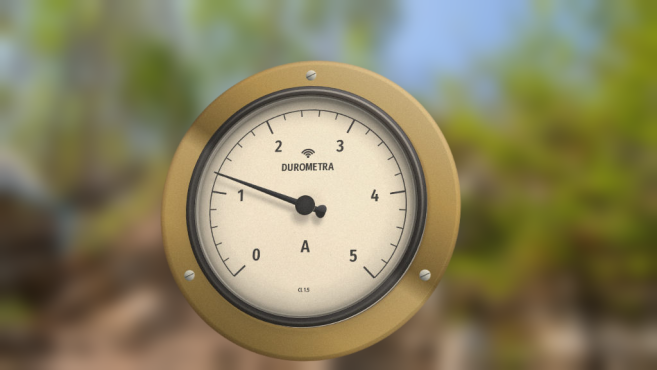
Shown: 1.2 (A)
